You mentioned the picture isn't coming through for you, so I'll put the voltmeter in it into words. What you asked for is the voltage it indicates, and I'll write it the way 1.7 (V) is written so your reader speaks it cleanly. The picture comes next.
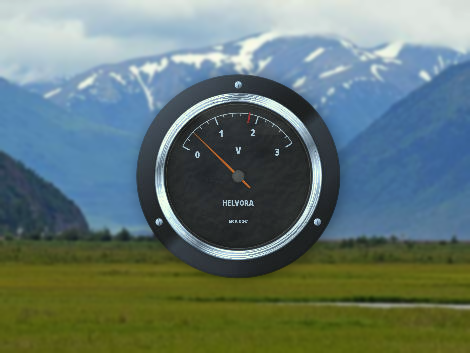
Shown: 0.4 (V)
